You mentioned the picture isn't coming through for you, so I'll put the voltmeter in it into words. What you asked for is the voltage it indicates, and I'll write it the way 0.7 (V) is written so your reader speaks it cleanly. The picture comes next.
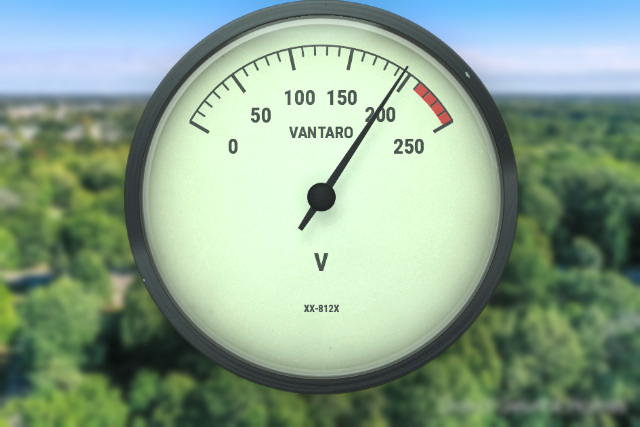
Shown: 195 (V)
